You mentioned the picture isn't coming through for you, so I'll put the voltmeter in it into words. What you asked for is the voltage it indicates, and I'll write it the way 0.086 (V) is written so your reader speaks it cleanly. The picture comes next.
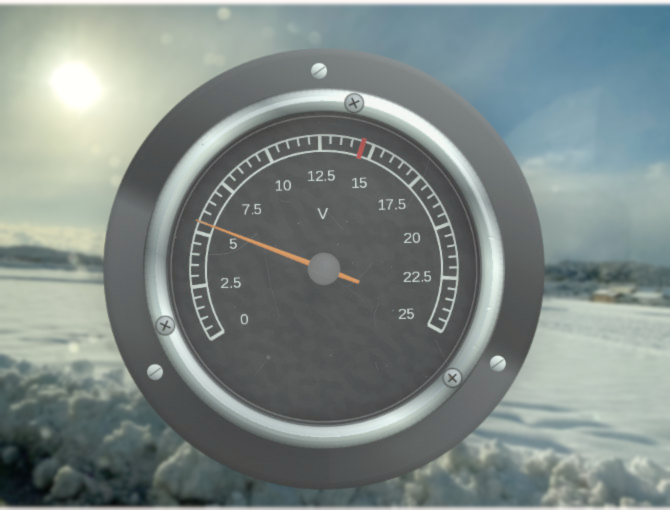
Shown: 5.5 (V)
